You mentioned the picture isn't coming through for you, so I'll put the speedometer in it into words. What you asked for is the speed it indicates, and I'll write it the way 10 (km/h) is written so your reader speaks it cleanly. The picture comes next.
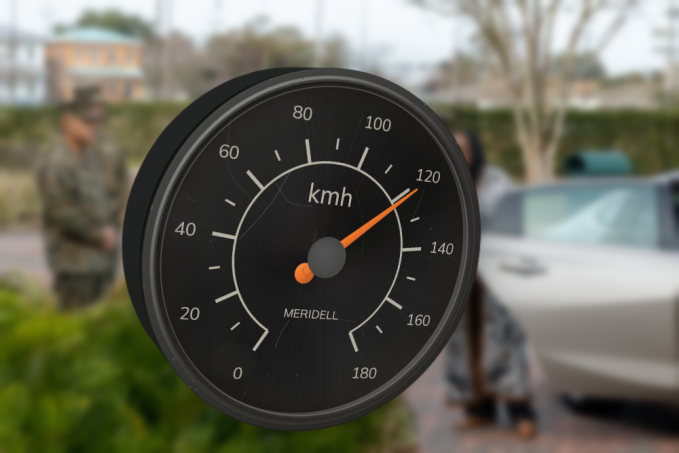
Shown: 120 (km/h)
